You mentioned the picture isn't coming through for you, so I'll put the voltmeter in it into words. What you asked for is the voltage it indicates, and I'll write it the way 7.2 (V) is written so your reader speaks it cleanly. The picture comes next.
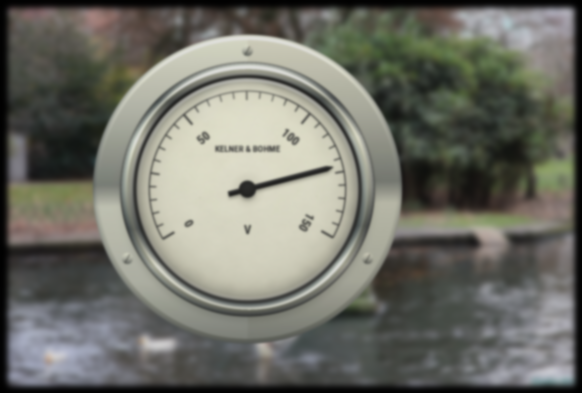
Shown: 122.5 (V)
